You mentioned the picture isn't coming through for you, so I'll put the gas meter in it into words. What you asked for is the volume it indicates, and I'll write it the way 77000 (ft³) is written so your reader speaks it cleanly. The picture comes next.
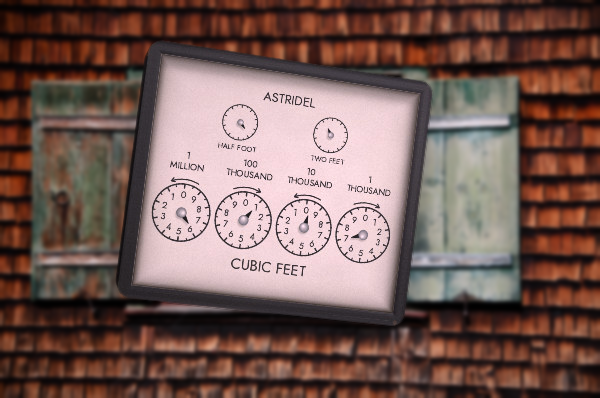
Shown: 609700 (ft³)
